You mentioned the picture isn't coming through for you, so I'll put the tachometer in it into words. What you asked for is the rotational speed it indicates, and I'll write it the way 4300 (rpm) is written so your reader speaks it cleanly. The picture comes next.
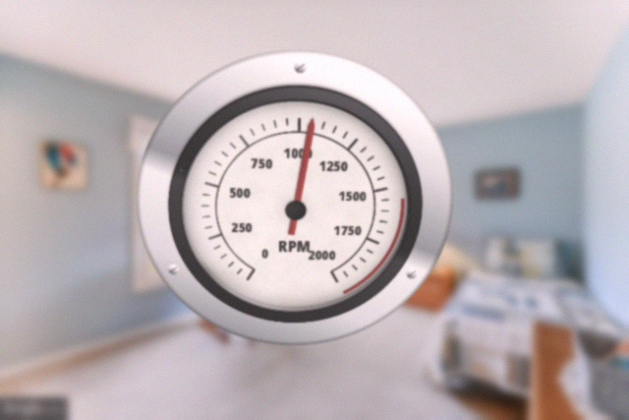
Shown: 1050 (rpm)
